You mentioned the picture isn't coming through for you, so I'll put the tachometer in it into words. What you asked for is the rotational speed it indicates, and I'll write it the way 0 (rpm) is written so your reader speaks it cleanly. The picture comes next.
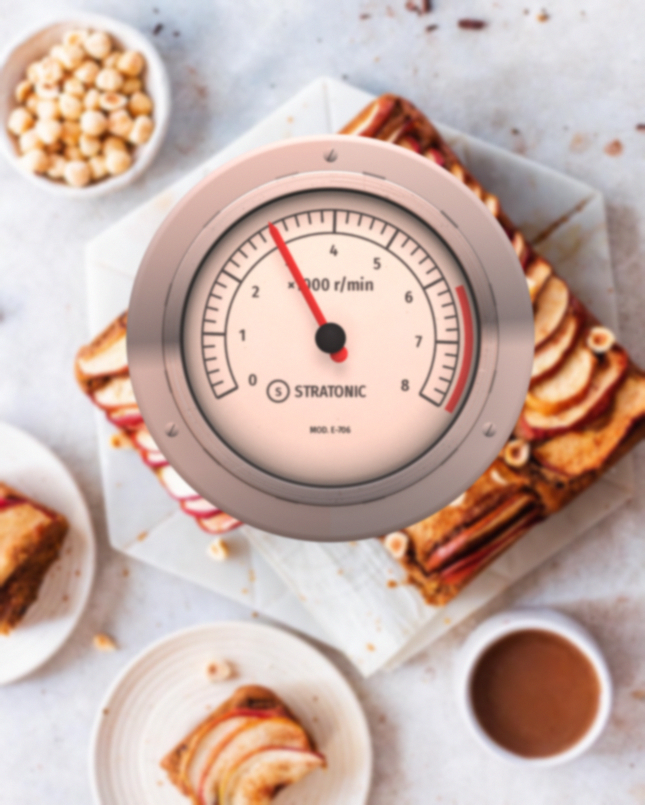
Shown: 3000 (rpm)
